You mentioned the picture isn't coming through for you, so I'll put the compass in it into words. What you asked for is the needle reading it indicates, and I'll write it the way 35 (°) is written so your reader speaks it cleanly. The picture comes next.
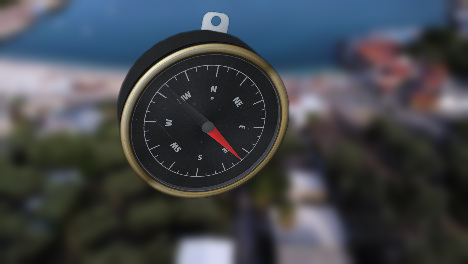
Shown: 130 (°)
